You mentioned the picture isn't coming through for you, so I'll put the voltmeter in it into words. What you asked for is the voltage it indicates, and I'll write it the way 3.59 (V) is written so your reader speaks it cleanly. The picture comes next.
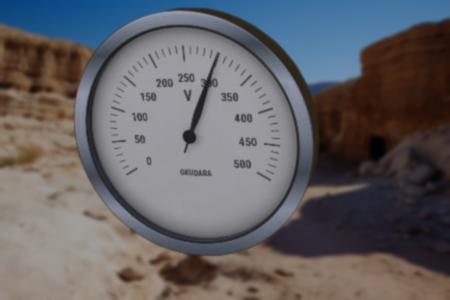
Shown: 300 (V)
